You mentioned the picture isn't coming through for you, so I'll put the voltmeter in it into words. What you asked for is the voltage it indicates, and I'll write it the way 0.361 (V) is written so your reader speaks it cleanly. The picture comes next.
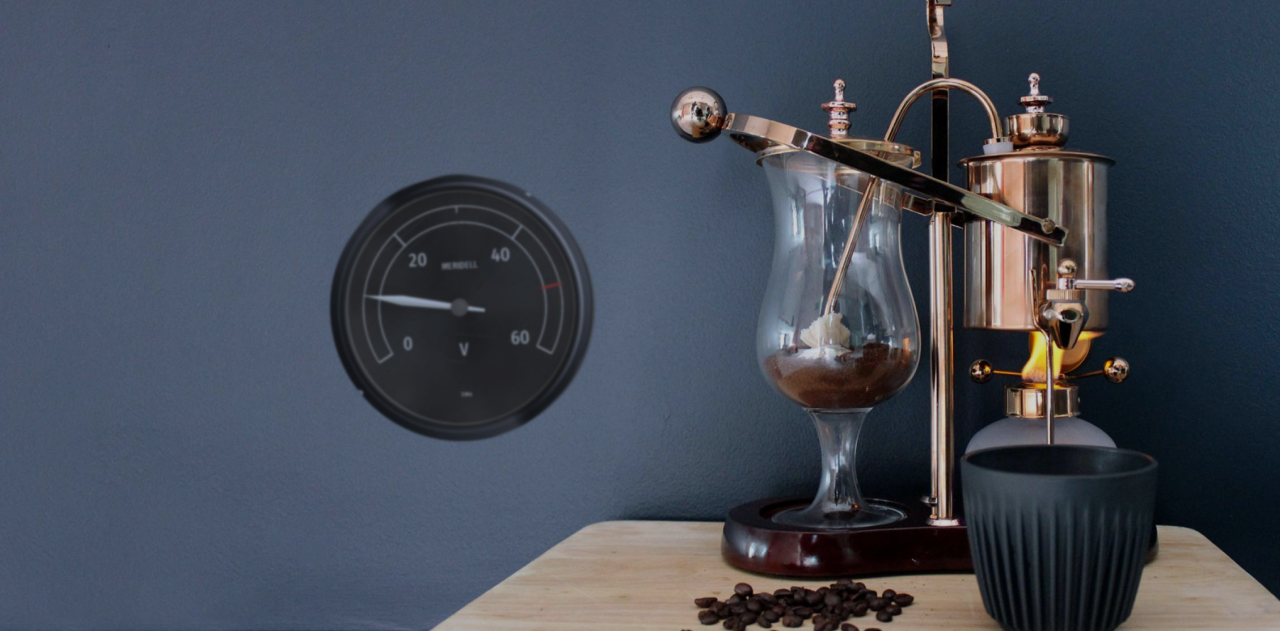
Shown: 10 (V)
